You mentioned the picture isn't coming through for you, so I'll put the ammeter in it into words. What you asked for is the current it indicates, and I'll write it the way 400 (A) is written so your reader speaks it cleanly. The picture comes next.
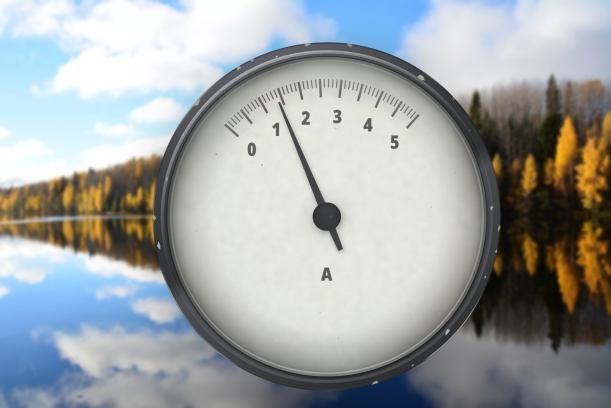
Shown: 1.4 (A)
